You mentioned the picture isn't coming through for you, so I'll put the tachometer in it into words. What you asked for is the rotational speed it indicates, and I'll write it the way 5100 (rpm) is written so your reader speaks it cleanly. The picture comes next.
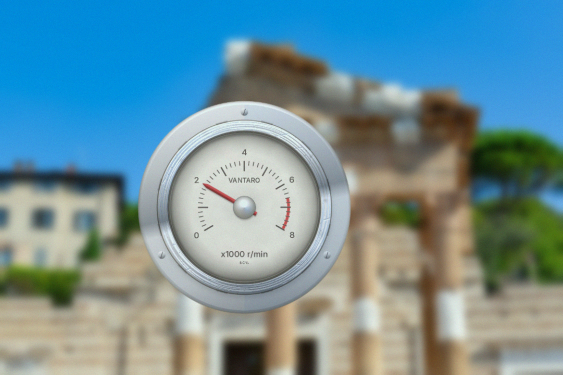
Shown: 2000 (rpm)
